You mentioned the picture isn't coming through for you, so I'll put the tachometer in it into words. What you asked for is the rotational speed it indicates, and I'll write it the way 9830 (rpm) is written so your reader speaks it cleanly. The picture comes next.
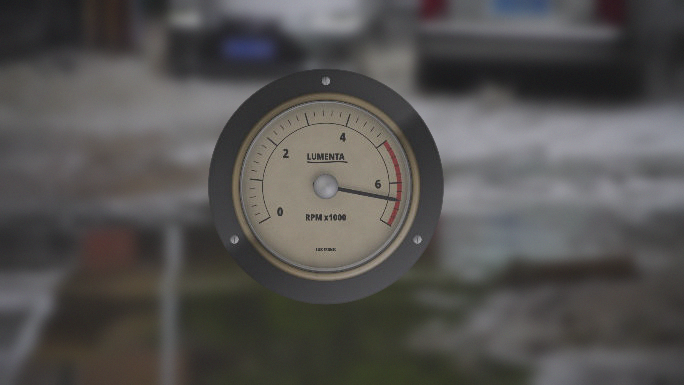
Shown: 6400 (rpm)
